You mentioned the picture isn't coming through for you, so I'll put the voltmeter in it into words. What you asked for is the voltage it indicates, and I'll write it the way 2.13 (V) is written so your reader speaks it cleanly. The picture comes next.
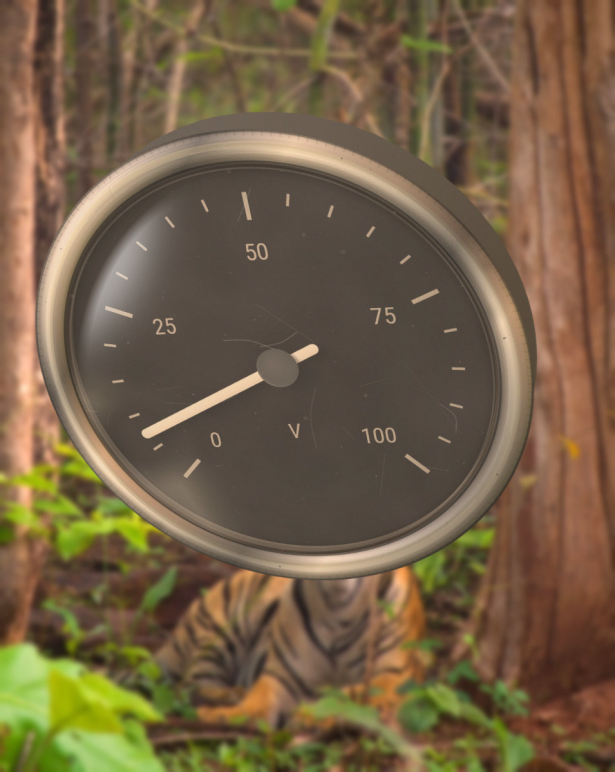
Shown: 7.5 (V)
